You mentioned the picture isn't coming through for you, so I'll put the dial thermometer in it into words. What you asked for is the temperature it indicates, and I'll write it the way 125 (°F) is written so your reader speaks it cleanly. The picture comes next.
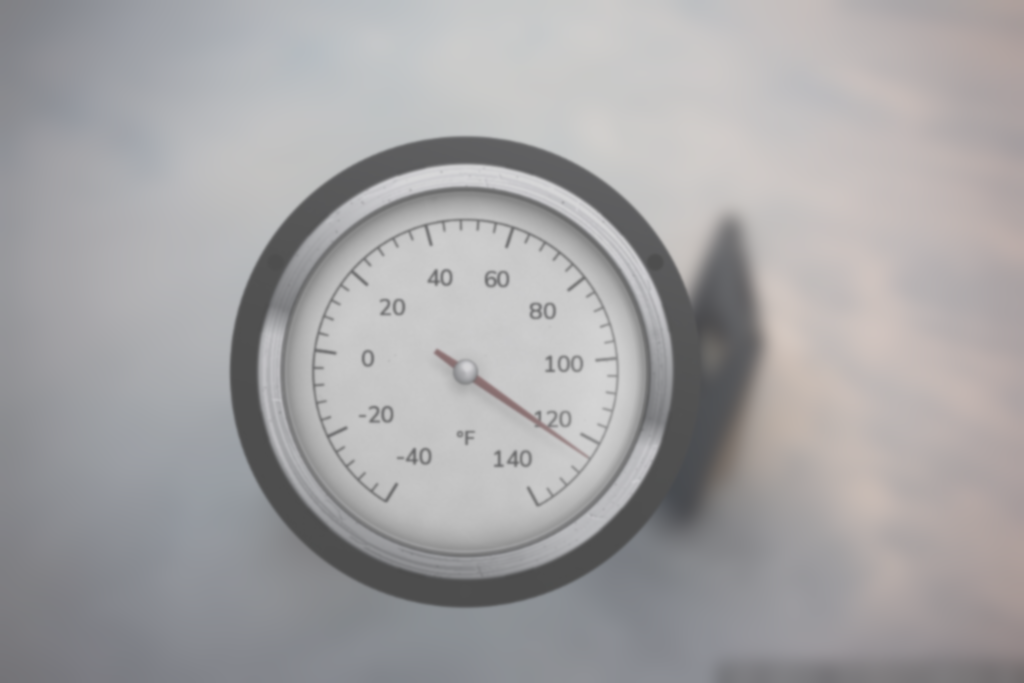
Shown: 124 (°F)
